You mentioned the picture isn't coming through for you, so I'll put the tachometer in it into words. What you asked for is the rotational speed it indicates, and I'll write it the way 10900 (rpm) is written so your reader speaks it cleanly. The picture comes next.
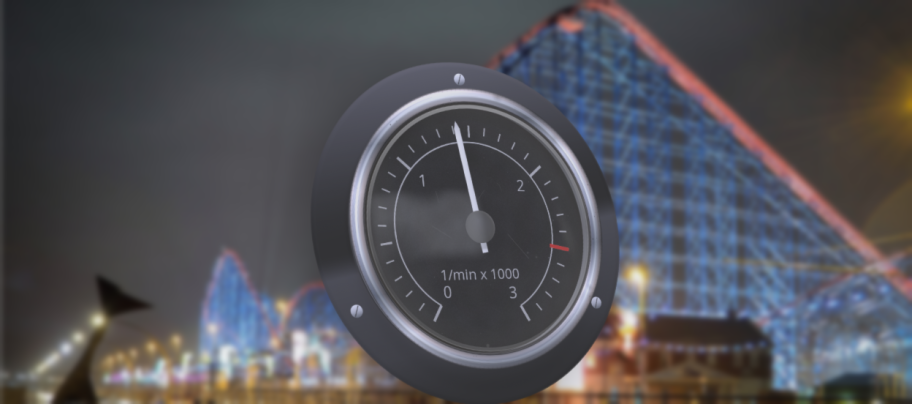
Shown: 1400 (rpm)
